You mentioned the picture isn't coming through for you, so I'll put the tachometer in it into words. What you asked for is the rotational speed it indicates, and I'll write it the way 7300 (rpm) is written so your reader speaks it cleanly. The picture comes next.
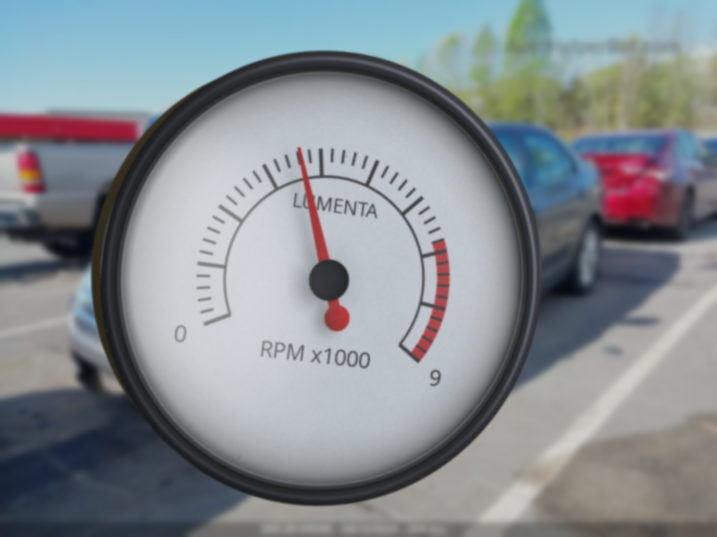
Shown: 3600 (rpm)
